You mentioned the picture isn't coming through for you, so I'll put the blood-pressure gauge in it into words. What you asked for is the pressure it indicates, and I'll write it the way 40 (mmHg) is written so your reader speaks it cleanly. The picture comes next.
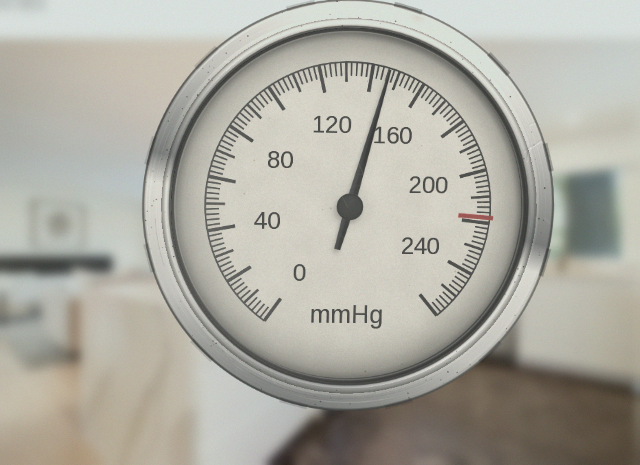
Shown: 146 (mmHg)
